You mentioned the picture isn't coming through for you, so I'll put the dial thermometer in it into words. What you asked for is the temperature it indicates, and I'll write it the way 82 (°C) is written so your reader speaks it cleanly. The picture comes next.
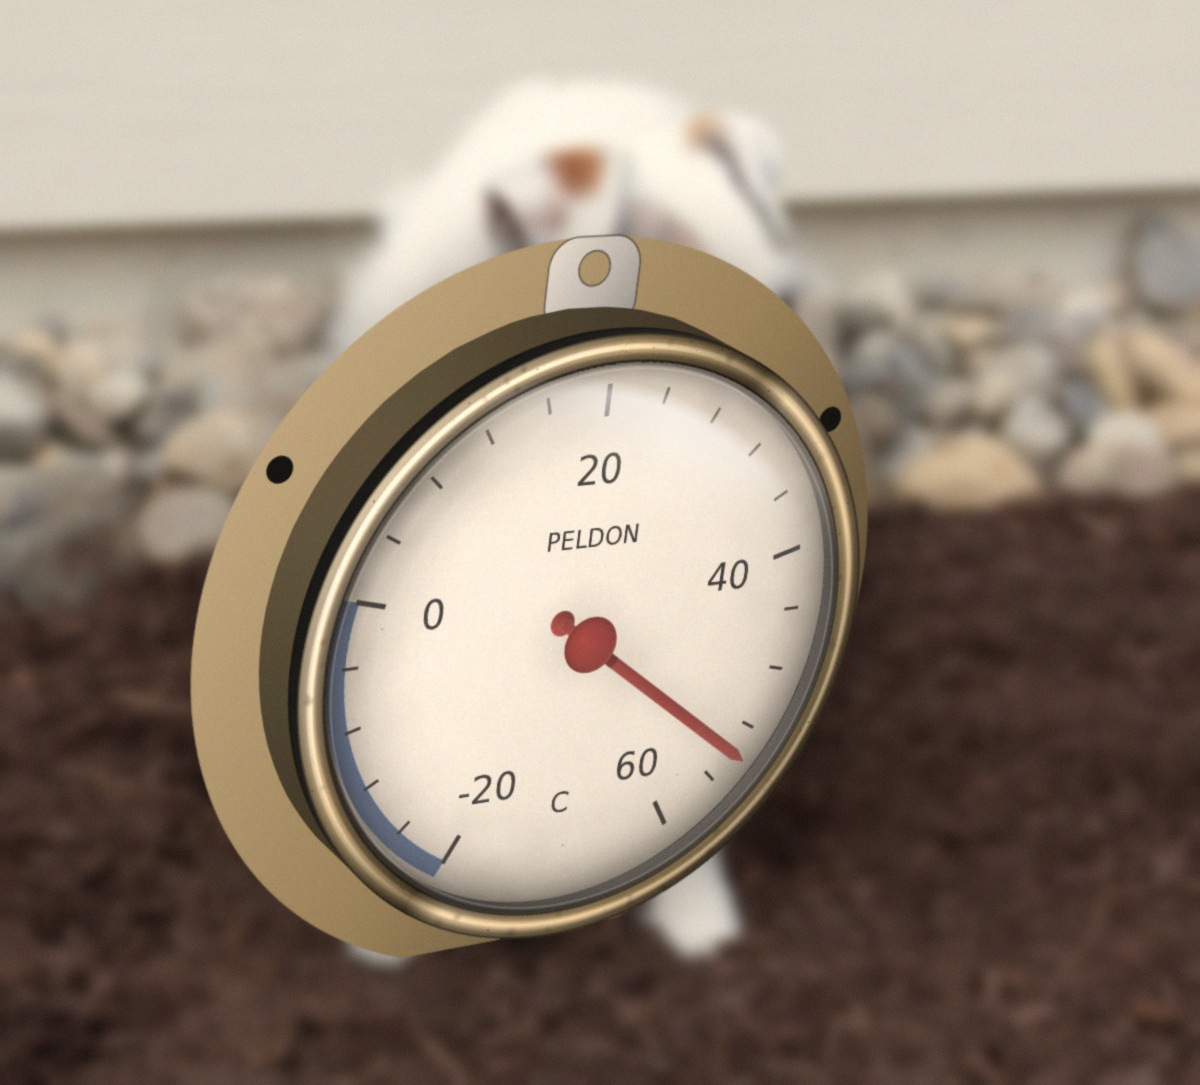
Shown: 54 (°C)
